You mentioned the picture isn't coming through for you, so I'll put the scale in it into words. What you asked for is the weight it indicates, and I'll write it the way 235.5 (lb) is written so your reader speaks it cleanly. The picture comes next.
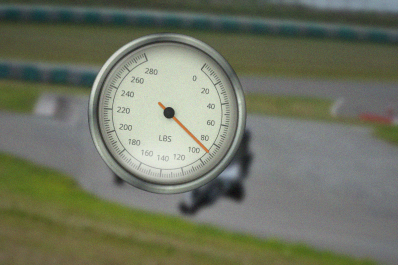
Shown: 90 (lb)
